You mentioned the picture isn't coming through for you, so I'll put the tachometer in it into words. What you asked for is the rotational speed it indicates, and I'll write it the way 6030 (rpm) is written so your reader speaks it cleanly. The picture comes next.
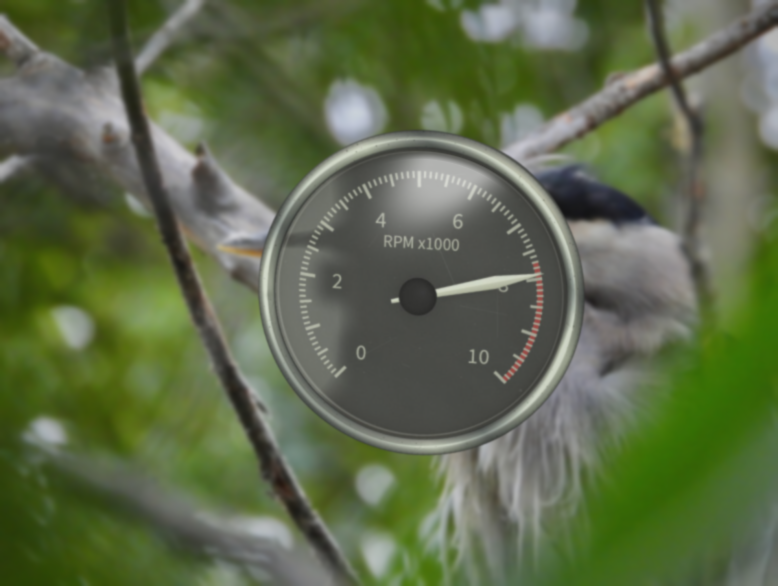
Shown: 7900 (rpm)
